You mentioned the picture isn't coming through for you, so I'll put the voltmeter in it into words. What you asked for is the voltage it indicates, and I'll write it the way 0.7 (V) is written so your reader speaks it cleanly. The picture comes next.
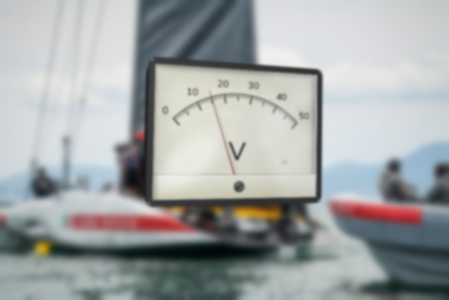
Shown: 15 (V)
